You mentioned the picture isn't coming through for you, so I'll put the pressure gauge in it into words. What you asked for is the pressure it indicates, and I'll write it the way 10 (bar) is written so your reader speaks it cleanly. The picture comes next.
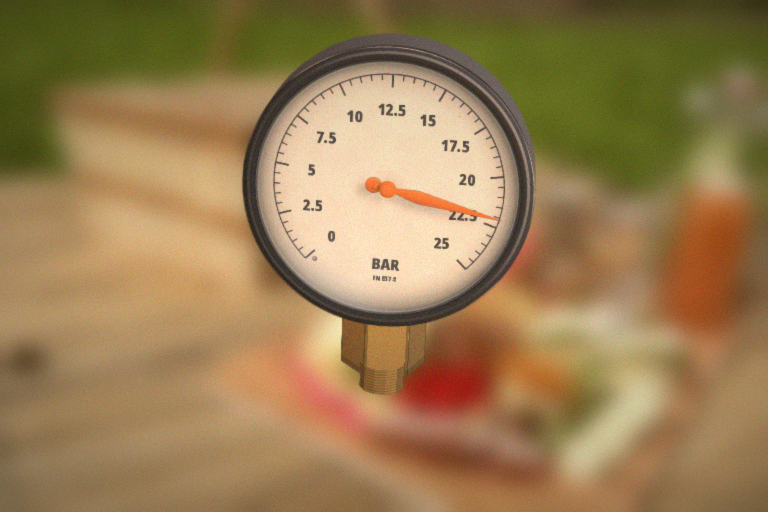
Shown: 22 (bar)
